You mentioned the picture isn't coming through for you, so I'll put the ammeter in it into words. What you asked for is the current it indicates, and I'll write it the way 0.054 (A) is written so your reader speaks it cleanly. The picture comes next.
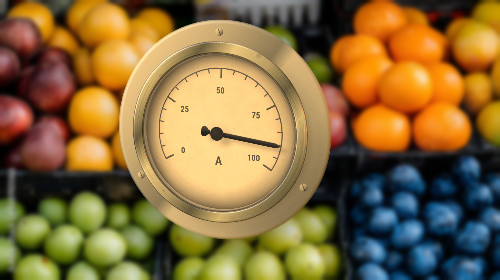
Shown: 90 (A)
